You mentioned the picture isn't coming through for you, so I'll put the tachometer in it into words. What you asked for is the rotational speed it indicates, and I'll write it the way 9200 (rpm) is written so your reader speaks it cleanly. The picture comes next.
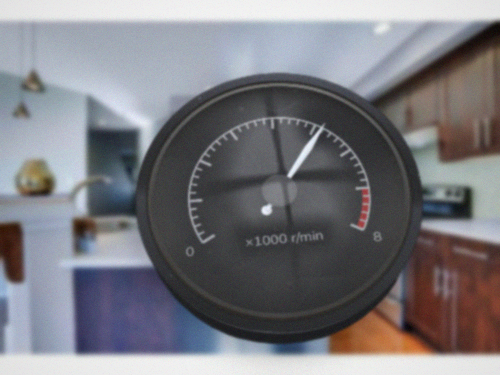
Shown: 5200 (rpm)
